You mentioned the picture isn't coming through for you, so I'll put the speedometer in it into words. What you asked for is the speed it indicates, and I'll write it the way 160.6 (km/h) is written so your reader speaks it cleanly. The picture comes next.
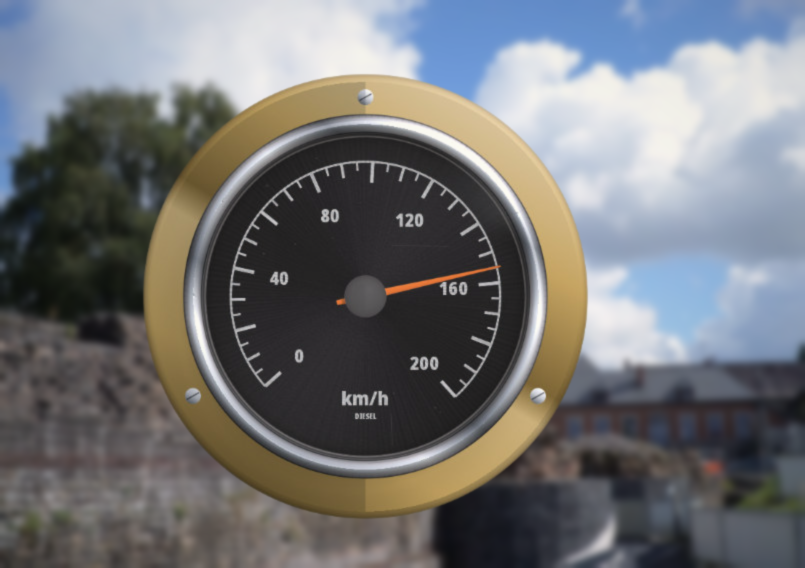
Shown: 155 (km/h)
